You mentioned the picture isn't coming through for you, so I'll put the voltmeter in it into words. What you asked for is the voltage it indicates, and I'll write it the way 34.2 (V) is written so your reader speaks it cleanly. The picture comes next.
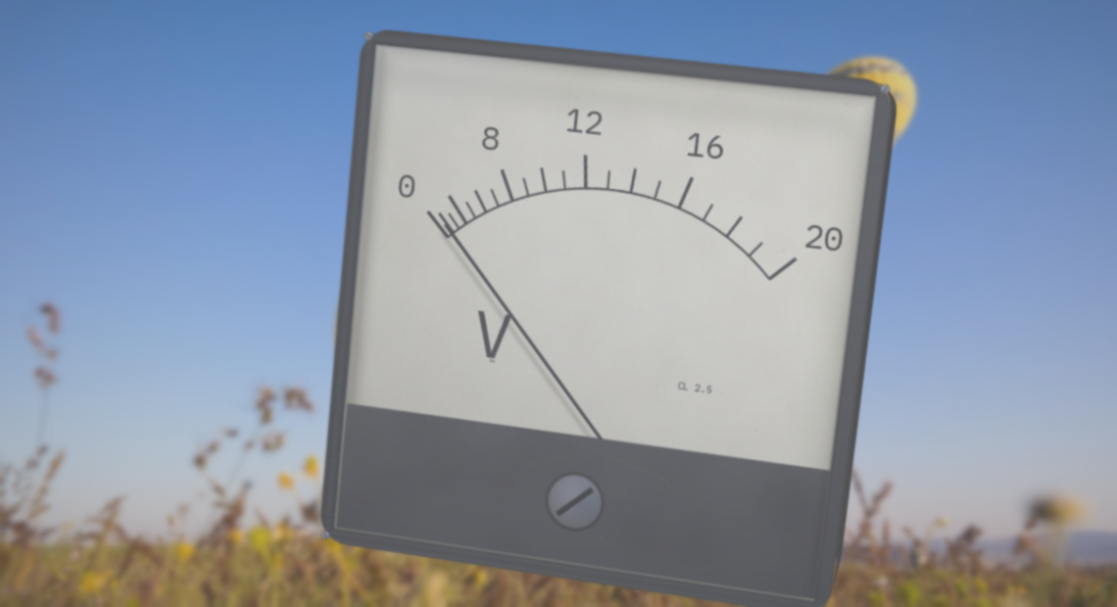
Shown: 2 (V)
